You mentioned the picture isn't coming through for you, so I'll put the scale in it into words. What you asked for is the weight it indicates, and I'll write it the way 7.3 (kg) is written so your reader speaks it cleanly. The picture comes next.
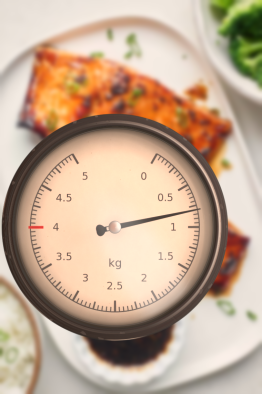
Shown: 0.8 (kg)
